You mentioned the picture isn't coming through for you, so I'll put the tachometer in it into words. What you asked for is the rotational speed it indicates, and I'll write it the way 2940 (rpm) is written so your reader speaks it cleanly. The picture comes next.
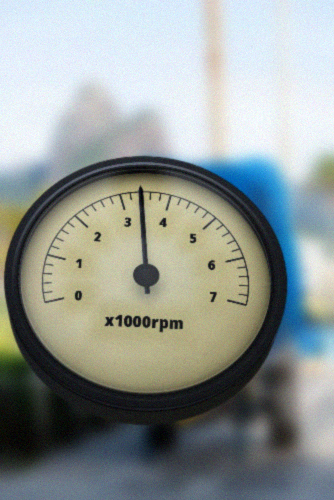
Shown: 3400 (rpm)
